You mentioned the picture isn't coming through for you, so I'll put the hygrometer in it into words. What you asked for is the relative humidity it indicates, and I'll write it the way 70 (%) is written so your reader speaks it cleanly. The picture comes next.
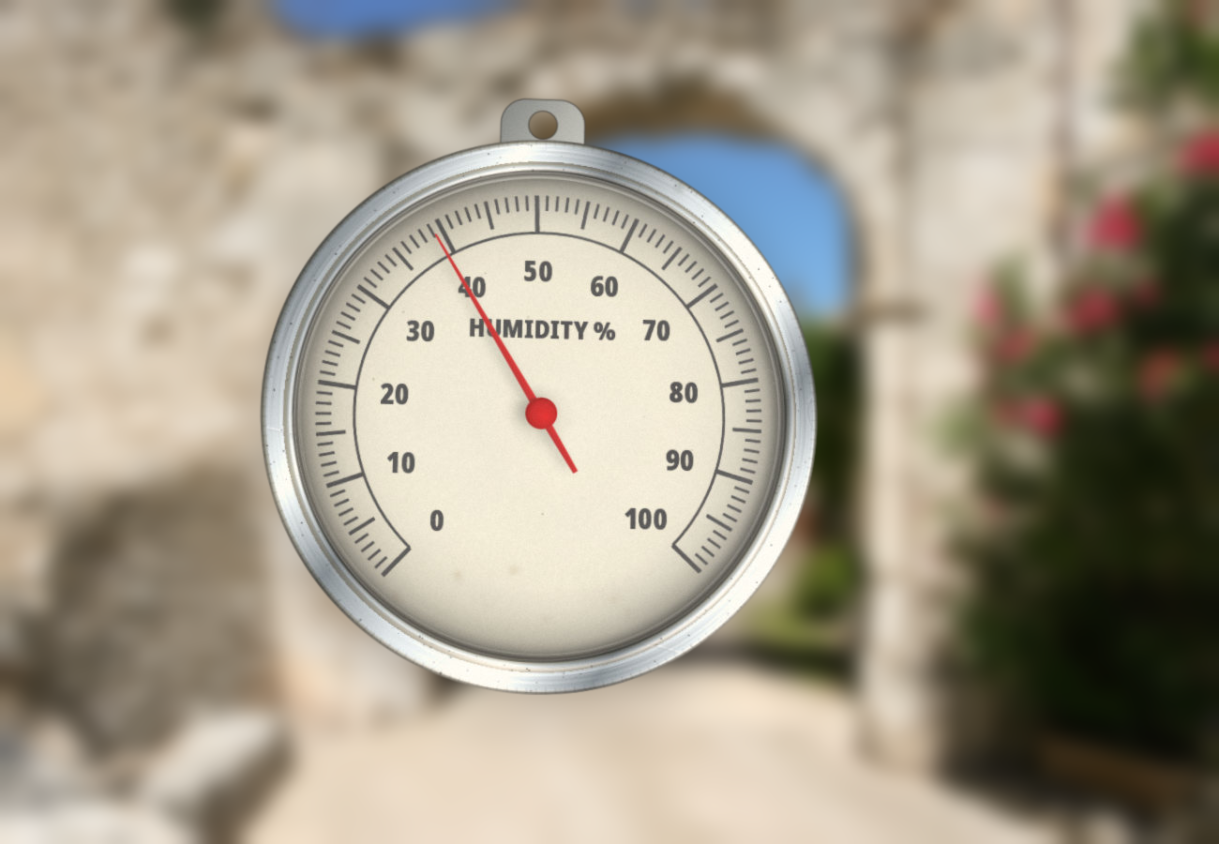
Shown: 39 (%)
